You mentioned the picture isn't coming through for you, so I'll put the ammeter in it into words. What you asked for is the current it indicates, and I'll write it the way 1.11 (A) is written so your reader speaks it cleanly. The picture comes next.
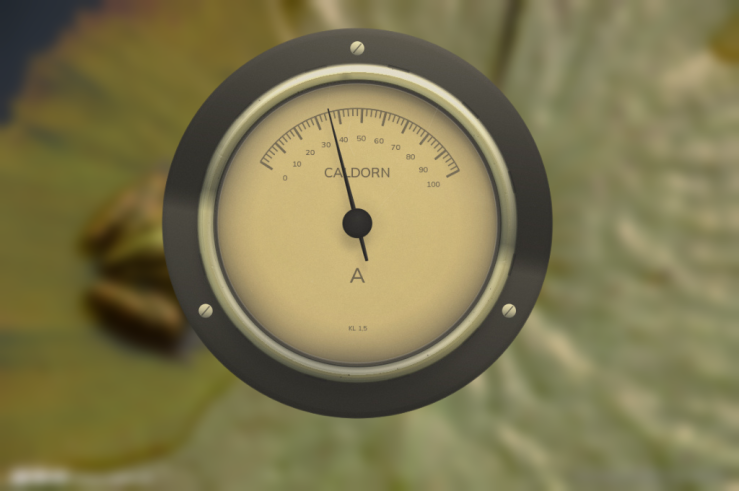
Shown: 36 (A)
